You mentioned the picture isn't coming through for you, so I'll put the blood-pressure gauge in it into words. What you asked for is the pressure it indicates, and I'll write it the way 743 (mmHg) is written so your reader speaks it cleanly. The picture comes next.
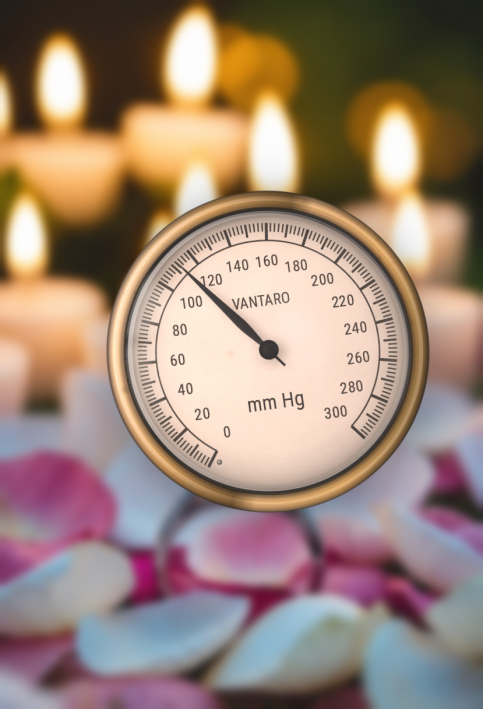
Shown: 112 (mmHg)
